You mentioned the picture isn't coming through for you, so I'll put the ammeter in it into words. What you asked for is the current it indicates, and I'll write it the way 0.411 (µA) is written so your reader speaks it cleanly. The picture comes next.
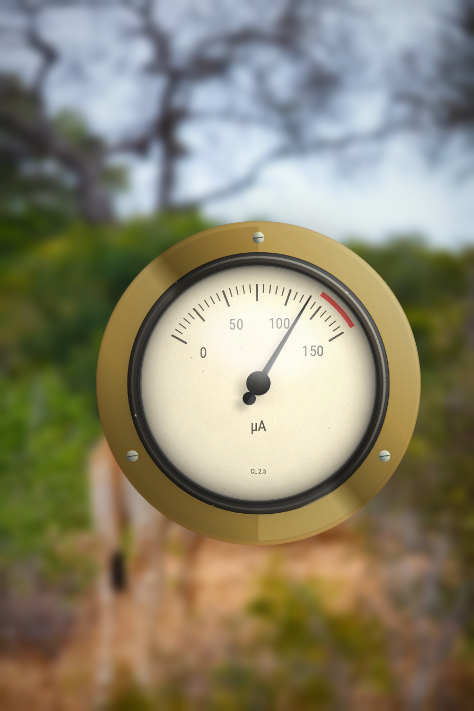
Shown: 115 (µA)
